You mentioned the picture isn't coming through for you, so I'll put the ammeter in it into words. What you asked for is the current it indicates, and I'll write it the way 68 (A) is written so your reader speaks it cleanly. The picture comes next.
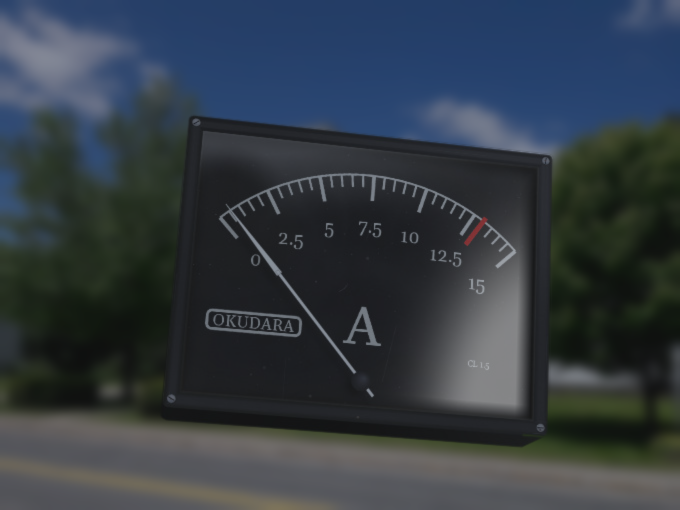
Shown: 0.5 (A)
